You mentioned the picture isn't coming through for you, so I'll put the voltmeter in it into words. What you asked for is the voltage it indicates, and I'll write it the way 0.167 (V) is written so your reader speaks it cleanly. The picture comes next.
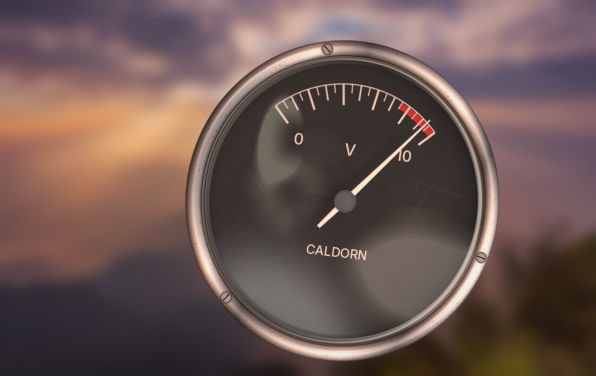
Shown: 9.25 (V)
